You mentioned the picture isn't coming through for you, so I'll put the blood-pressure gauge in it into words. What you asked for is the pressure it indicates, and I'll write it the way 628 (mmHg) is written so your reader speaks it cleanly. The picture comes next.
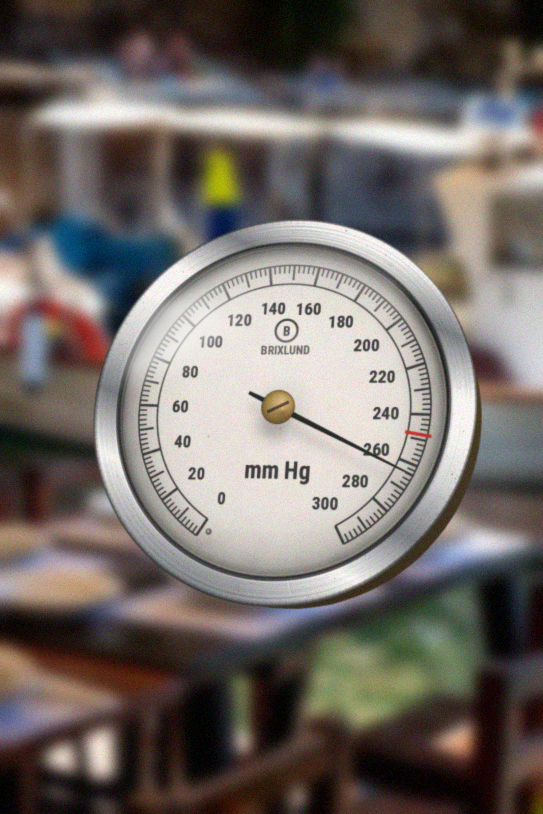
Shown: 264 (mmHg)
